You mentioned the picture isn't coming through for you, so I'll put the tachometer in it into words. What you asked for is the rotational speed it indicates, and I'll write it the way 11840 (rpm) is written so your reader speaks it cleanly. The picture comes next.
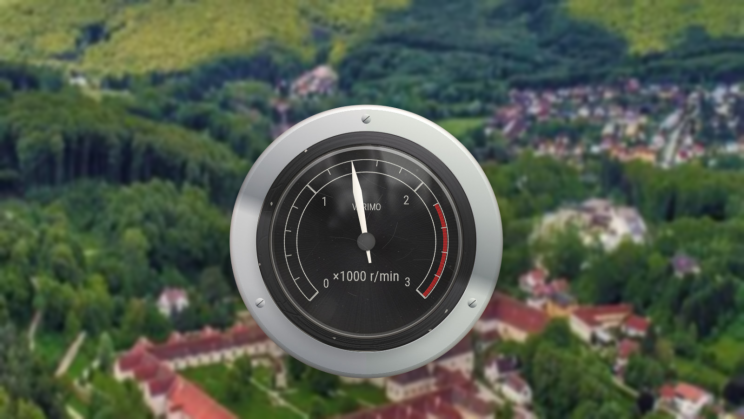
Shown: 1400 (rpm)
